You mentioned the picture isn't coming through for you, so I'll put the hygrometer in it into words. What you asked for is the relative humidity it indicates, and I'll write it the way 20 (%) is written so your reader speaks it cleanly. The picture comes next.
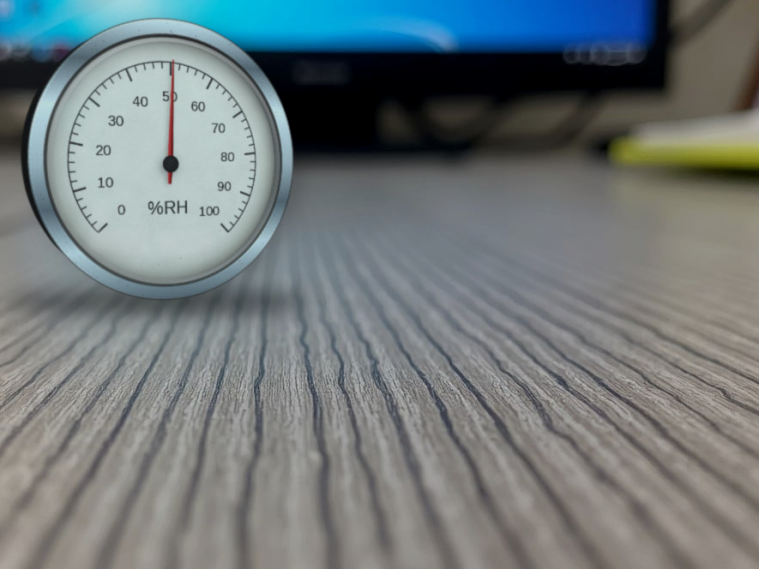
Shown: 50 (%)
